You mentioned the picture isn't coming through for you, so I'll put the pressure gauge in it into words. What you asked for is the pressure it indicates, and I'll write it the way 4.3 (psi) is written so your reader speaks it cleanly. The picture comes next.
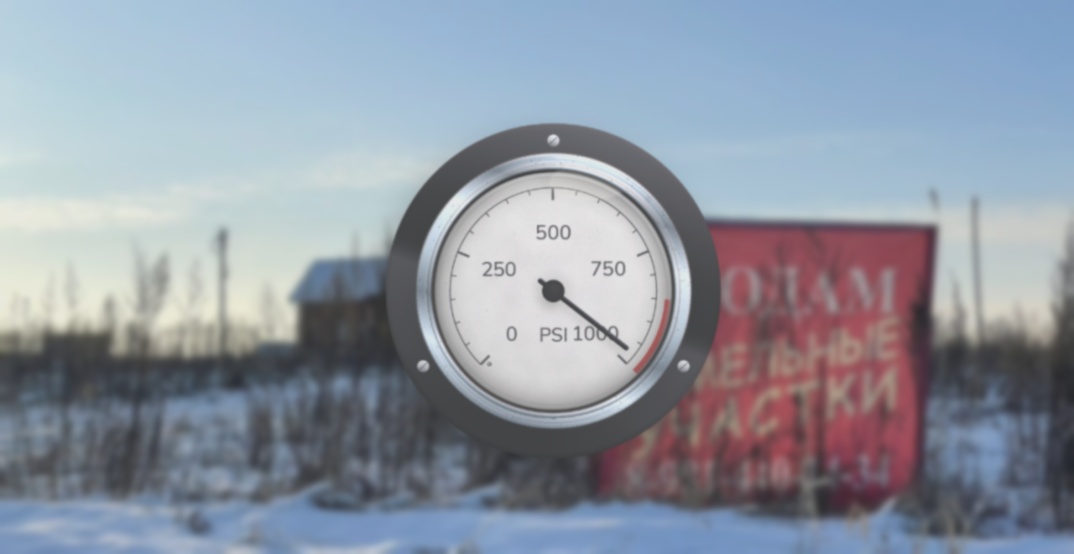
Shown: 975 (psi)
